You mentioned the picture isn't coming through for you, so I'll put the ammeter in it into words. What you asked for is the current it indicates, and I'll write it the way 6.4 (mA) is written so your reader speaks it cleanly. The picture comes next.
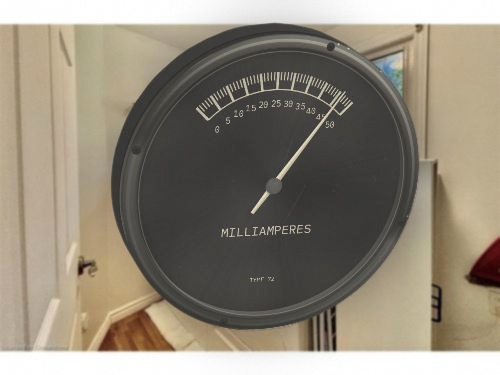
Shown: 45 (mA)
